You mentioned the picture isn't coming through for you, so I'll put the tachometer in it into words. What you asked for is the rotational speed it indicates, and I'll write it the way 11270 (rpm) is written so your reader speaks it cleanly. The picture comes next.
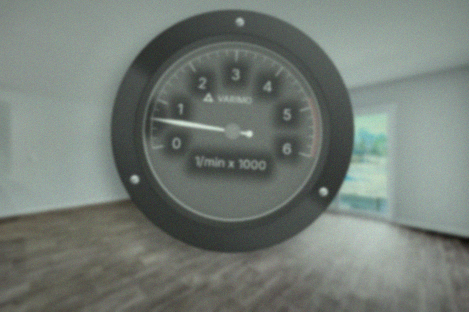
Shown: 600 (rpm)
